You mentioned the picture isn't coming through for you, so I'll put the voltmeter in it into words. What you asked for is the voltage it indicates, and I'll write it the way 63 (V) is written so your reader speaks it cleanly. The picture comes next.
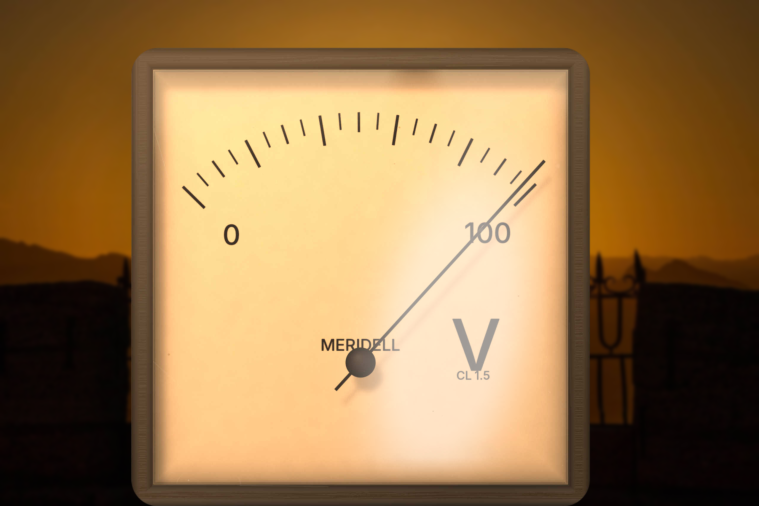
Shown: 97.5 (V)
